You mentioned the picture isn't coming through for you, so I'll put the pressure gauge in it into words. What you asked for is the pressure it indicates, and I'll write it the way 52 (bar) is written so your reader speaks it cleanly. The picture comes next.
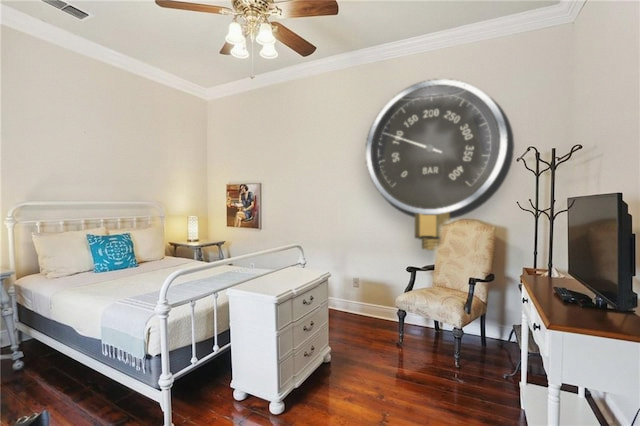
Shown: 100 (bar)
